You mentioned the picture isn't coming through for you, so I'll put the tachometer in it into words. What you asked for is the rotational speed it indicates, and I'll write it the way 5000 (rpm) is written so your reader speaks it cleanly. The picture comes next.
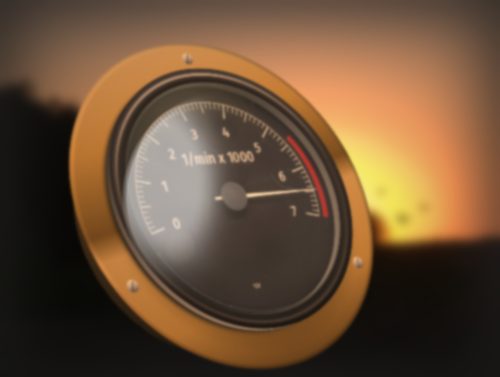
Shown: 6500 (rpm)
